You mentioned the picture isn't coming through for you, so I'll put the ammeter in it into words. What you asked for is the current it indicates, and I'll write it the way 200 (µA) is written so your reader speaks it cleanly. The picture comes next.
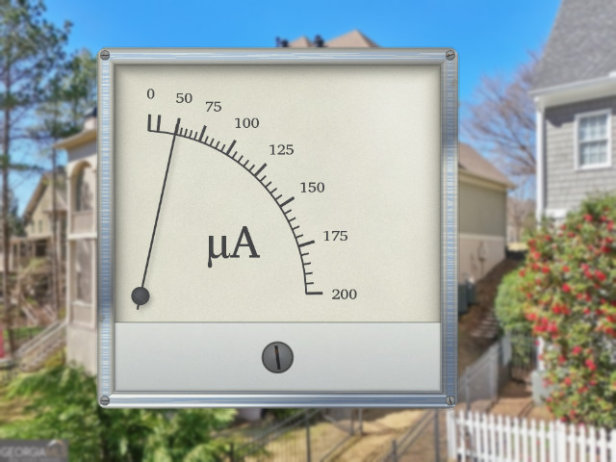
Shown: 50 (µA)
